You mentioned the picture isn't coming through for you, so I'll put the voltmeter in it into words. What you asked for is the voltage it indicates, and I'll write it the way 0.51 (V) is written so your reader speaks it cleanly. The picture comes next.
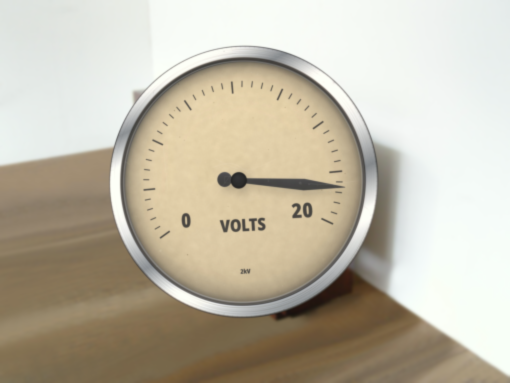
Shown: 18.25 (V)
